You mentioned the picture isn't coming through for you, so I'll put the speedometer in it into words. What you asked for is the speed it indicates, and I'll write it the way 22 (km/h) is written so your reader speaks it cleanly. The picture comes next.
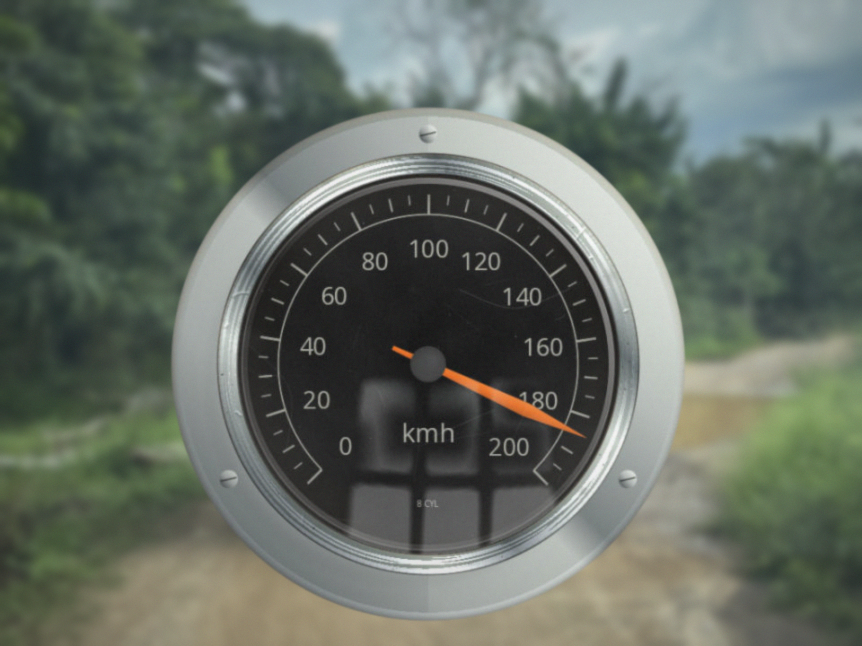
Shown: 185 (km/h)
